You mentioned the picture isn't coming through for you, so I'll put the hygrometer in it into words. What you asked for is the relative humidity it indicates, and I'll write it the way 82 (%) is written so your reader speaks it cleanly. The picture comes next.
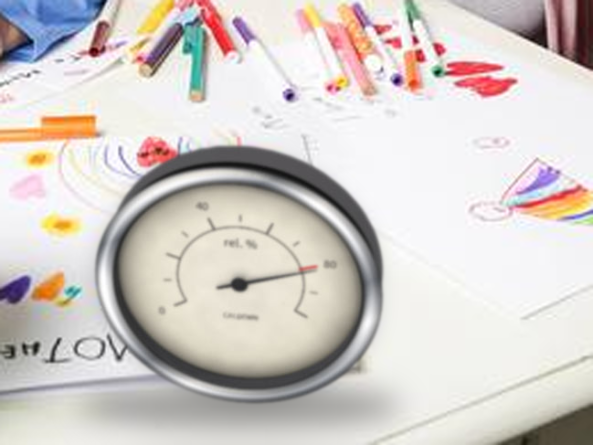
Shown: 80 (%)
